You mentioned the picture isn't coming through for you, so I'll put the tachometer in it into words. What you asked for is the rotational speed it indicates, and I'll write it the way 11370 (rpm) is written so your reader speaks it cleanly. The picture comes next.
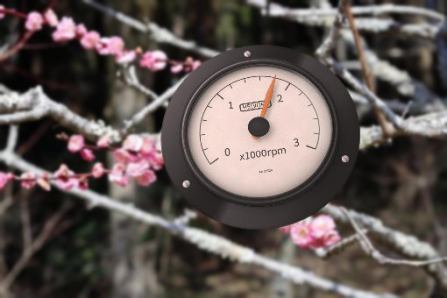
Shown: 1800 (rpm)
